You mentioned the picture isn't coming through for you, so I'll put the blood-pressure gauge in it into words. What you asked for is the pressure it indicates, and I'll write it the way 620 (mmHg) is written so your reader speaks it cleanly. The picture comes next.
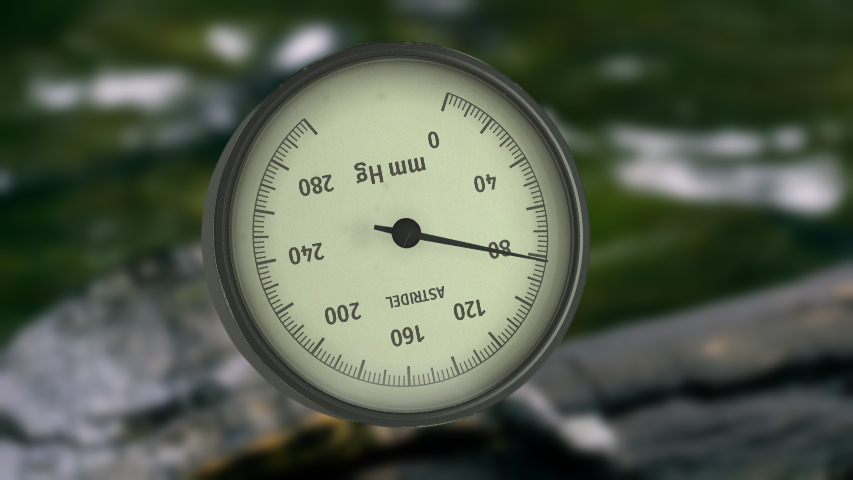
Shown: 82 (mmHg)
